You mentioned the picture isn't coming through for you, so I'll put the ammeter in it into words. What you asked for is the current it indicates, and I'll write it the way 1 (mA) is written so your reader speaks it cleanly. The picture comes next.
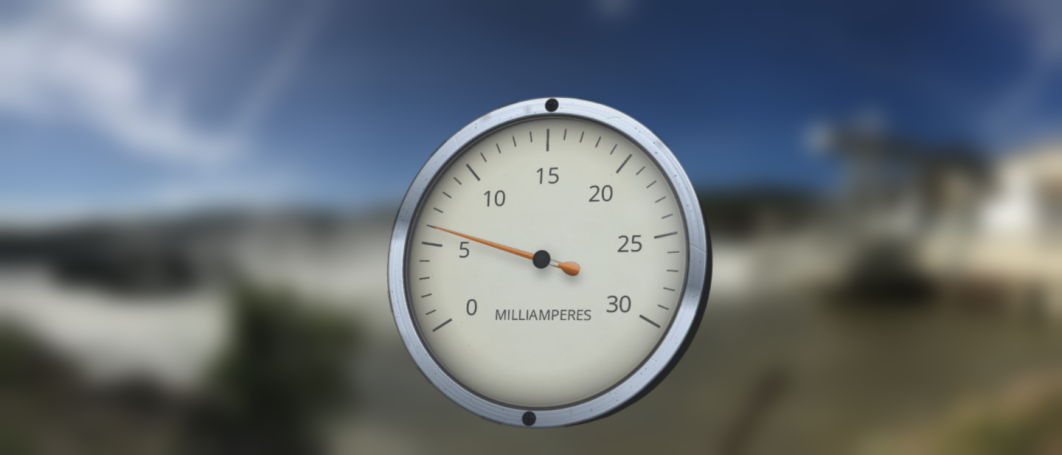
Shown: 6 (mA)
